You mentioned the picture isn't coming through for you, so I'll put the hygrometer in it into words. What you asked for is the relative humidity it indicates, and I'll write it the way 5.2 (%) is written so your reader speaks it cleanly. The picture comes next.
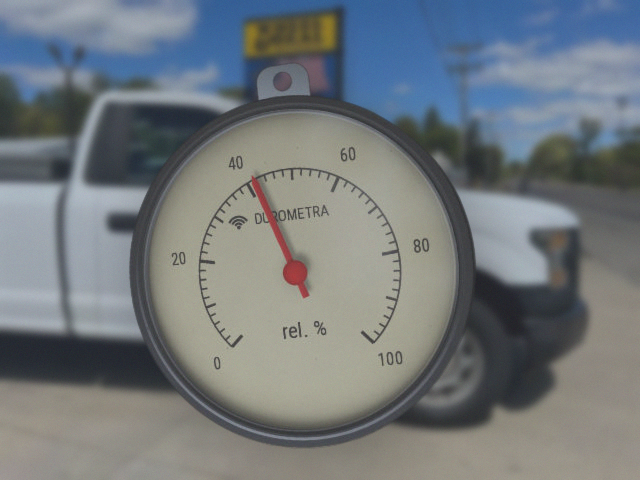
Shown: 42 (%)
